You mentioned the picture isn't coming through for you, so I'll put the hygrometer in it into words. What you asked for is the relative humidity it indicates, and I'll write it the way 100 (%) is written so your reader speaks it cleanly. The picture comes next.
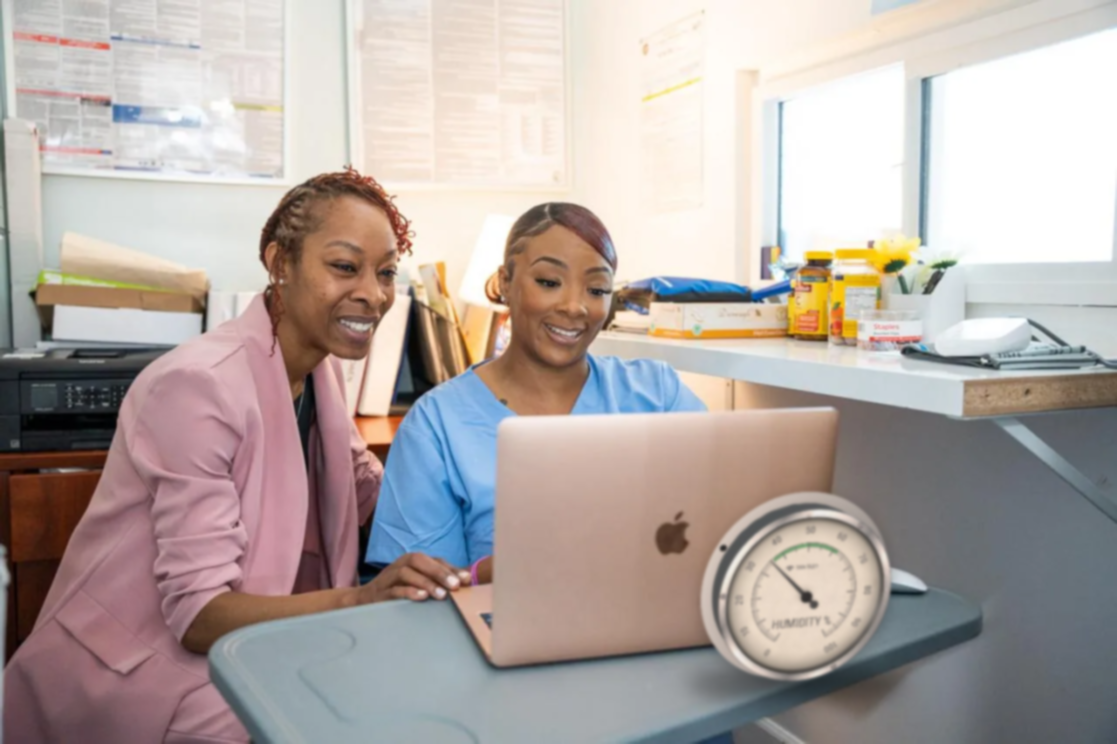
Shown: 35 (%)
